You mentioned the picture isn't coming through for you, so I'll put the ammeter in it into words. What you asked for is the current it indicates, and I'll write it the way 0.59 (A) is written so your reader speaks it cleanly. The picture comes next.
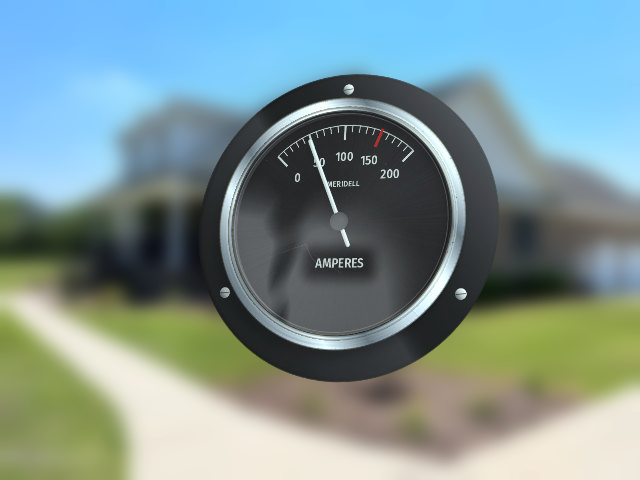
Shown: 50 (A)
